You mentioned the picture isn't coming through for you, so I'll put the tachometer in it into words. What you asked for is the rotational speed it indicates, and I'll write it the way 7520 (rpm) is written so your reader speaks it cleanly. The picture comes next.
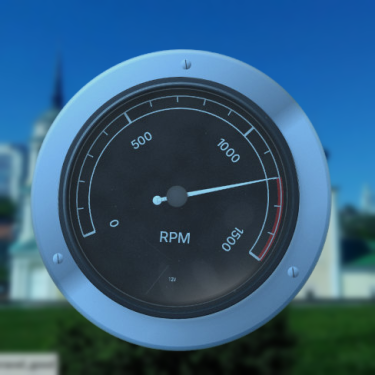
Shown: 1200 (rpm)
